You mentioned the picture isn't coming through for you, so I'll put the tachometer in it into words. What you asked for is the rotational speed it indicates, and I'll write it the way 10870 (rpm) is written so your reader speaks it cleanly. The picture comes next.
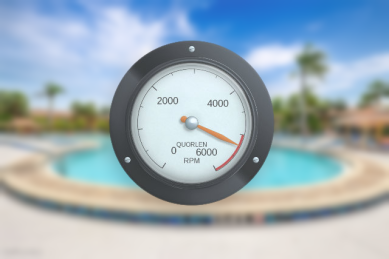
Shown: 5250 (rpm)
